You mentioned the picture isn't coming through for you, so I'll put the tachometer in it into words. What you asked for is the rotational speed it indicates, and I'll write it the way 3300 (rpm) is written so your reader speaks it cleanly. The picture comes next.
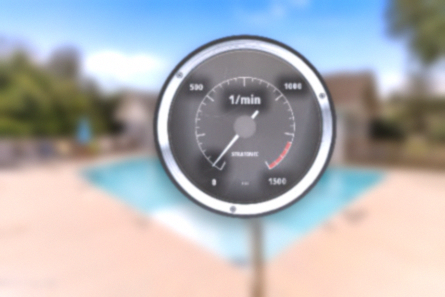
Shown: 50 (rpm)
